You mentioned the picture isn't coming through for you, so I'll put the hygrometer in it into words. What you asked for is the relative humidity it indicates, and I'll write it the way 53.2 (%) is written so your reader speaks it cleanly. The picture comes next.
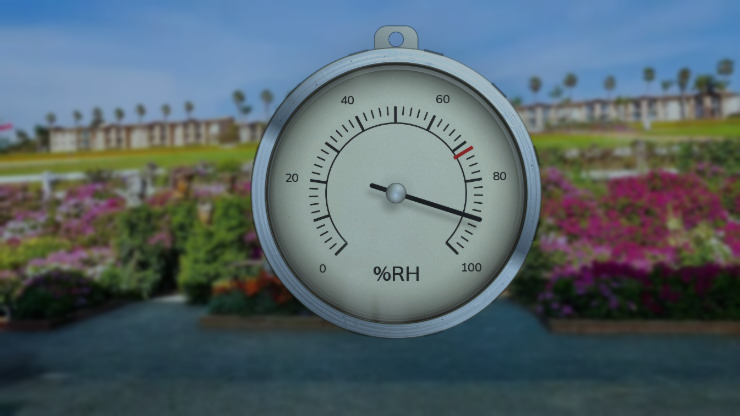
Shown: 90 (%)
